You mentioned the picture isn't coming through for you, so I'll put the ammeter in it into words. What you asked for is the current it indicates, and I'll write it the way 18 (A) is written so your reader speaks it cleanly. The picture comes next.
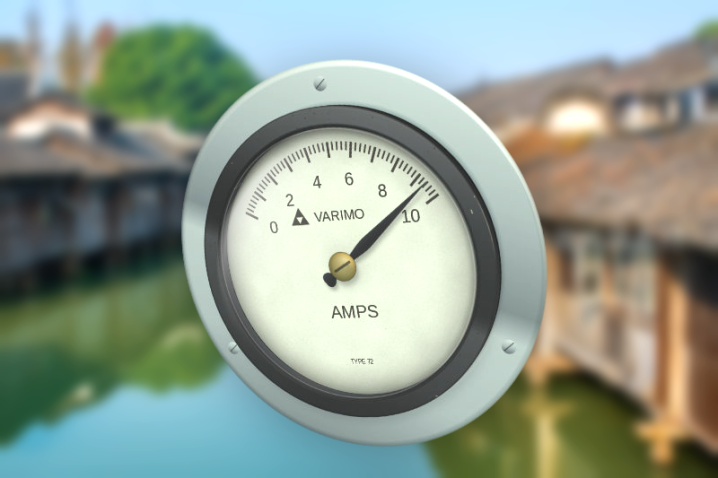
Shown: 9.4 (A)
